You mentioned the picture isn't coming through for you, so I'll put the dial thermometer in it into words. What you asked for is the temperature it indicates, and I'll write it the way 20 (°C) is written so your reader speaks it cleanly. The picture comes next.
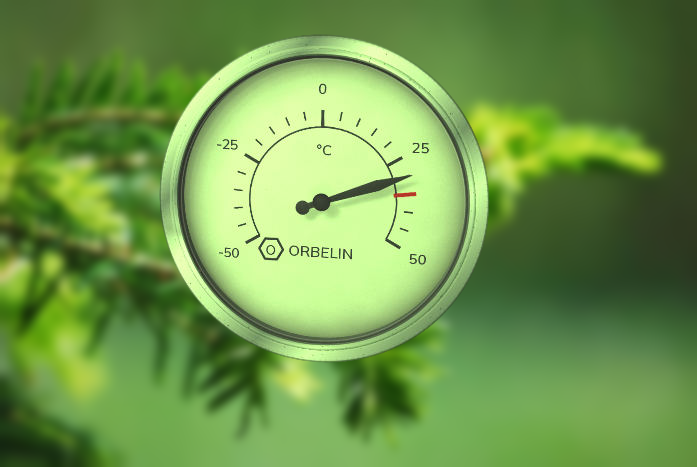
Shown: 30 (°C)
